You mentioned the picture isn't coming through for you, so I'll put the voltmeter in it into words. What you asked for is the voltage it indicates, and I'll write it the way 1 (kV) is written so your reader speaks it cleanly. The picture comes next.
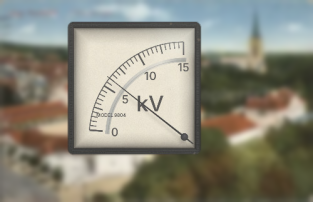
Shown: 6 (kV)
